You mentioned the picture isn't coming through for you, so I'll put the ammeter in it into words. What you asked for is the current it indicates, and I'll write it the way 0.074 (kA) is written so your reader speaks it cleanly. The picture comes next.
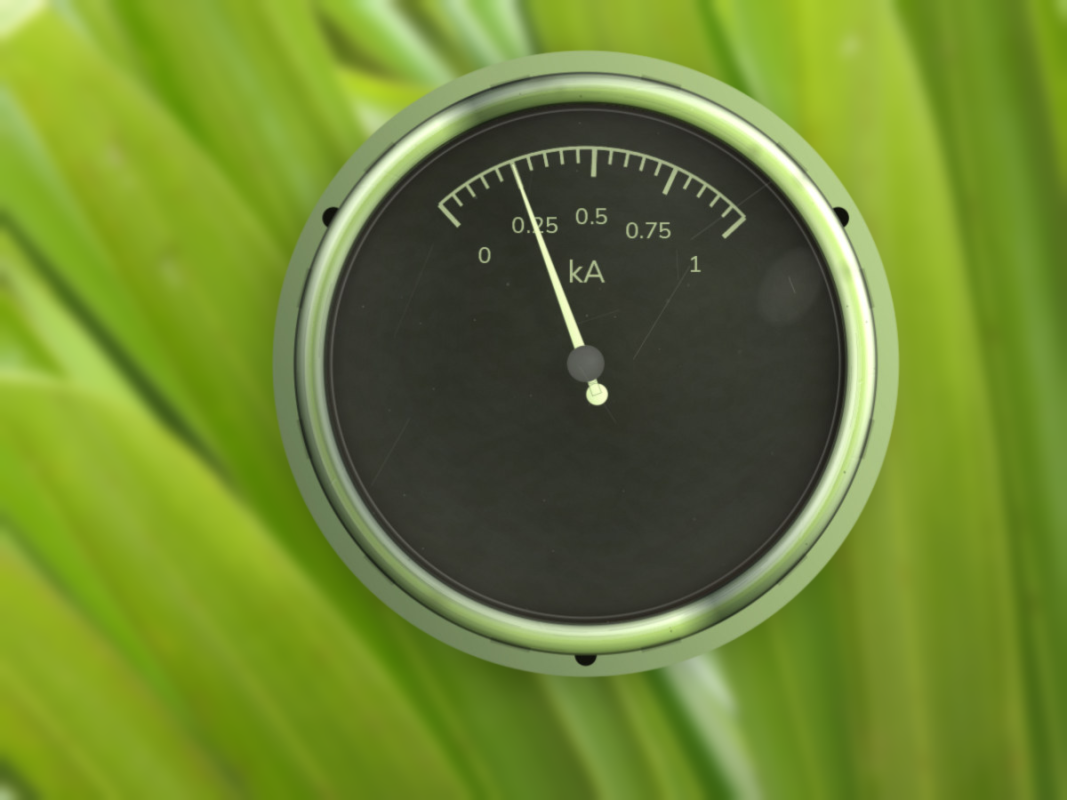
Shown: 0.25 (kA)
